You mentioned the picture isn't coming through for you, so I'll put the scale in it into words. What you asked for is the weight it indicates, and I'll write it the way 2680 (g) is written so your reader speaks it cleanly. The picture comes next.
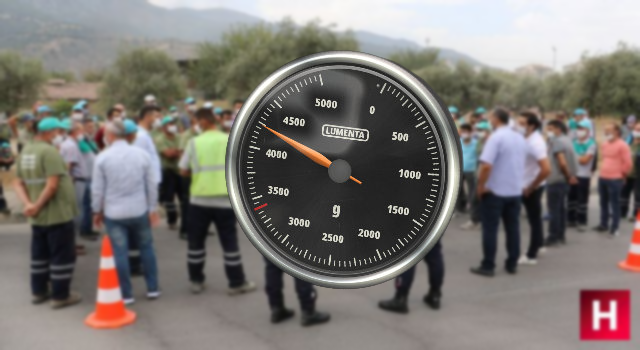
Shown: 4250 (g)
